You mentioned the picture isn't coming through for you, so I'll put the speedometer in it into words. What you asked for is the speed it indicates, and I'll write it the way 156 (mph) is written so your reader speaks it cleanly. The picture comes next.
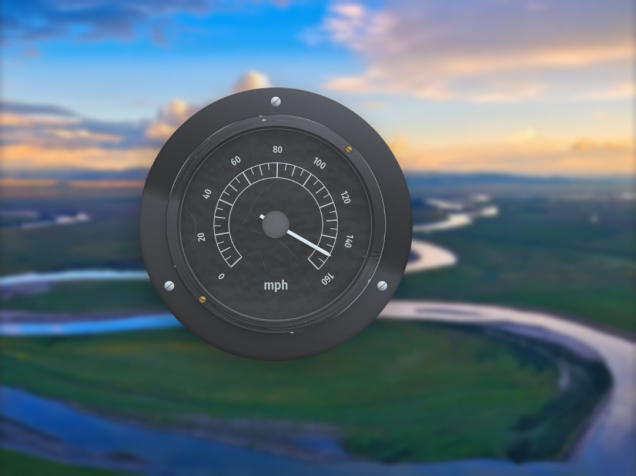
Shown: 150 (mph)
